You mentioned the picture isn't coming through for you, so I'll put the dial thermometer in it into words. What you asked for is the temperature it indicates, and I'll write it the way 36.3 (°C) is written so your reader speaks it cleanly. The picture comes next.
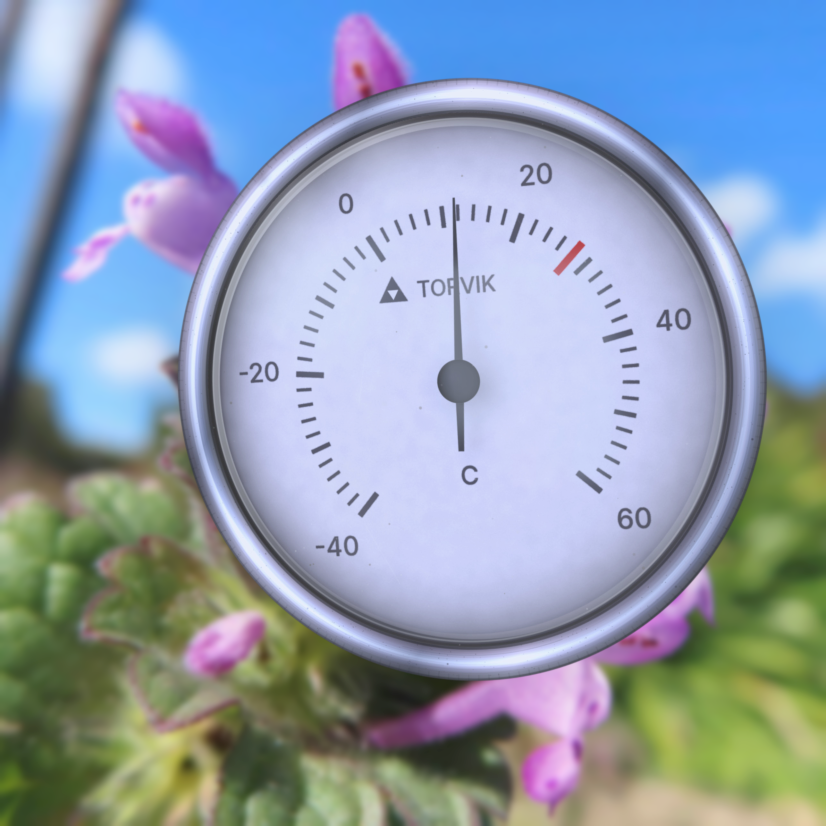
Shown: 12 (°C)
